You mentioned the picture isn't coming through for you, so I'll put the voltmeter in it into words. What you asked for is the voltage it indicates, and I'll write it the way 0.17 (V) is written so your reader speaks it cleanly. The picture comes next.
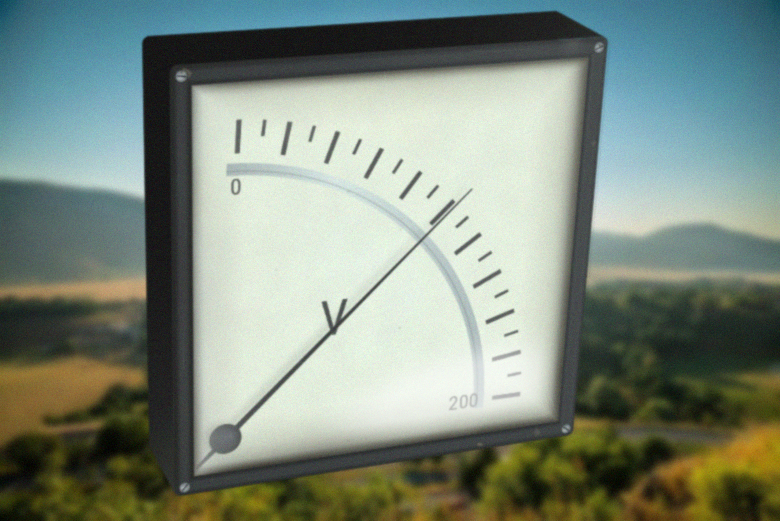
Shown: 100 (V)
